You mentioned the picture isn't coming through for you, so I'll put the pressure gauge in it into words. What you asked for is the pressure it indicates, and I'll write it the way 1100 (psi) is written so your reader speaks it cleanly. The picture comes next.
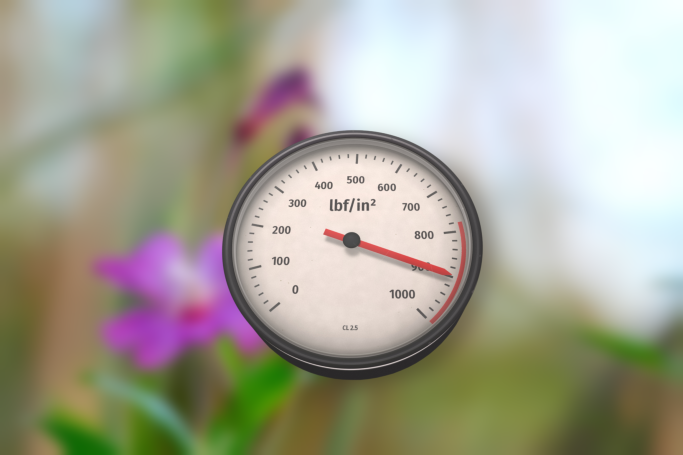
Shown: 900 (psi)
